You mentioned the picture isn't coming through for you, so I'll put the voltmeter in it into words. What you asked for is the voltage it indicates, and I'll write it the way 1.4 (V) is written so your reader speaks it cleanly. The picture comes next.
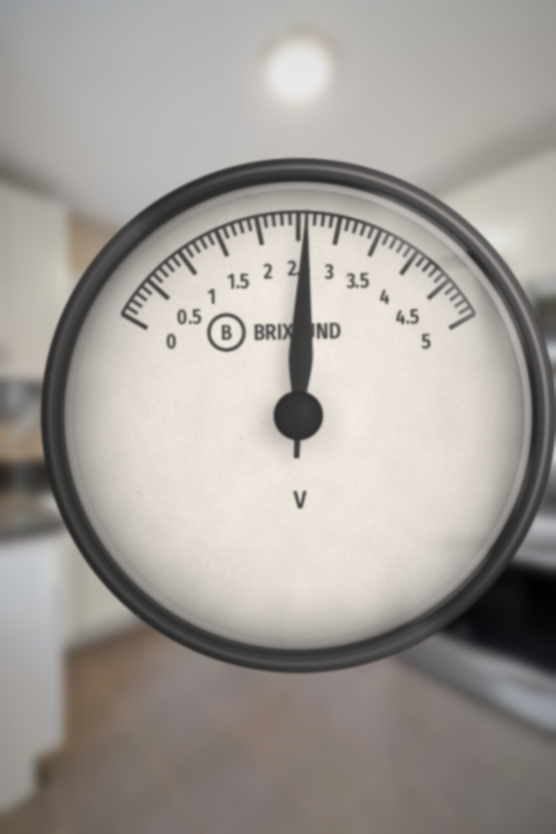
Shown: 2.6 (V)
